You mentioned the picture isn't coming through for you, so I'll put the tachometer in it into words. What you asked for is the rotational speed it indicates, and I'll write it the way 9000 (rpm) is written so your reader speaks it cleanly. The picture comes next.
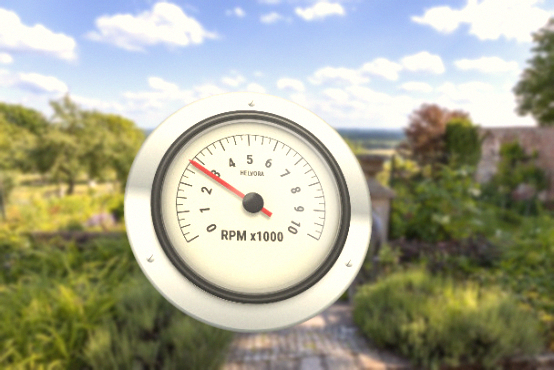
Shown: 2750 (rpm)
